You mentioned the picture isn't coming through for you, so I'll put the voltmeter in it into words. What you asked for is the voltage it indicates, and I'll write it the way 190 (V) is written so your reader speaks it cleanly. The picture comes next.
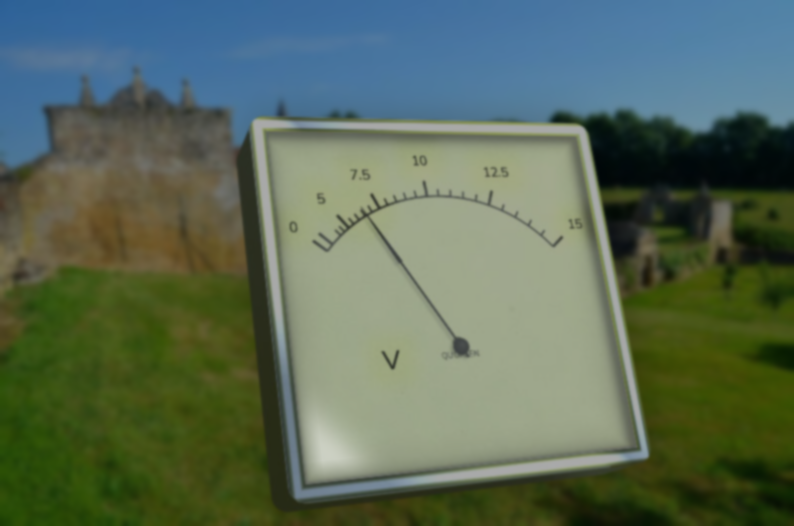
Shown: 6.5 (V)
